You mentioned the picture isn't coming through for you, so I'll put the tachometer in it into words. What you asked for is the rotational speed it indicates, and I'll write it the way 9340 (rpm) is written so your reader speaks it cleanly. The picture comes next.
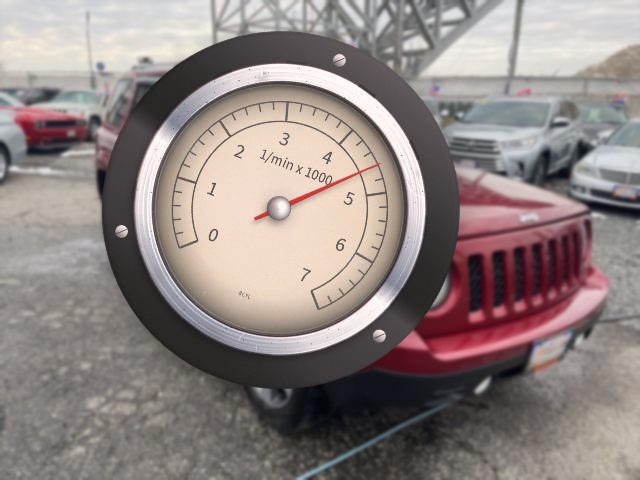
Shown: 4600 (rpm)
